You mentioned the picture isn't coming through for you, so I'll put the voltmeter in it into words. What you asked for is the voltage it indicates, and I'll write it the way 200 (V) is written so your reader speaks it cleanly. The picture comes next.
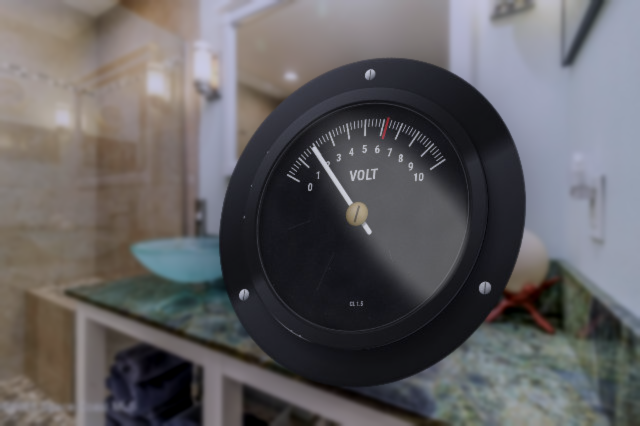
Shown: 2 (V)
